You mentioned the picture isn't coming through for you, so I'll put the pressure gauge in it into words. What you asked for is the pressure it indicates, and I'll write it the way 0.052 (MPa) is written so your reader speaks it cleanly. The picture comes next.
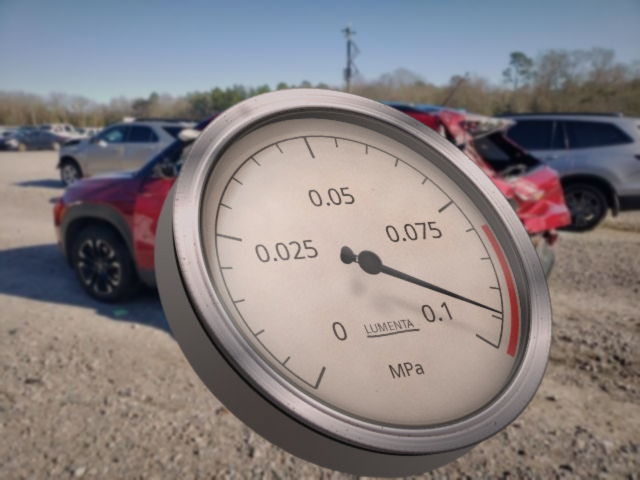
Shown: 0.095 (MPa)
